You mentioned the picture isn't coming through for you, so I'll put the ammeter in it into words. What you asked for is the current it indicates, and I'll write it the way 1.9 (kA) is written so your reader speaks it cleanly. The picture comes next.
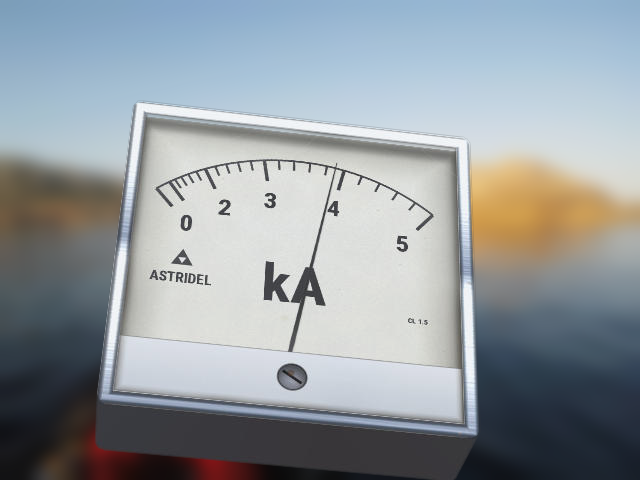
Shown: 3.9 (kA)
